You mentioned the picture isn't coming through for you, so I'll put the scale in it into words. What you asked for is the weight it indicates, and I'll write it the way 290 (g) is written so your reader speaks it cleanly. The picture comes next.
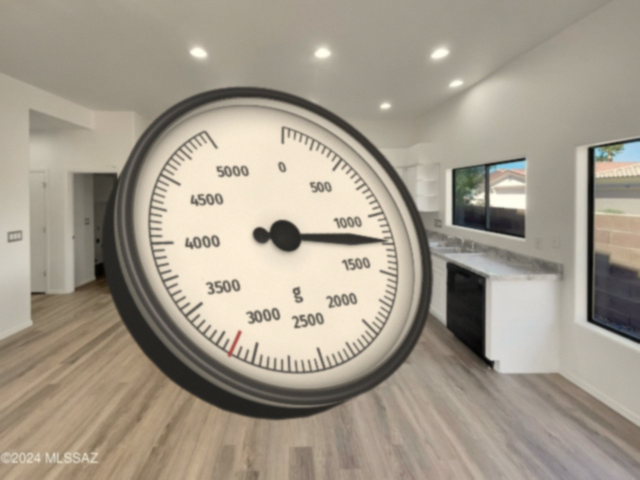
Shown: 1250 (g)
